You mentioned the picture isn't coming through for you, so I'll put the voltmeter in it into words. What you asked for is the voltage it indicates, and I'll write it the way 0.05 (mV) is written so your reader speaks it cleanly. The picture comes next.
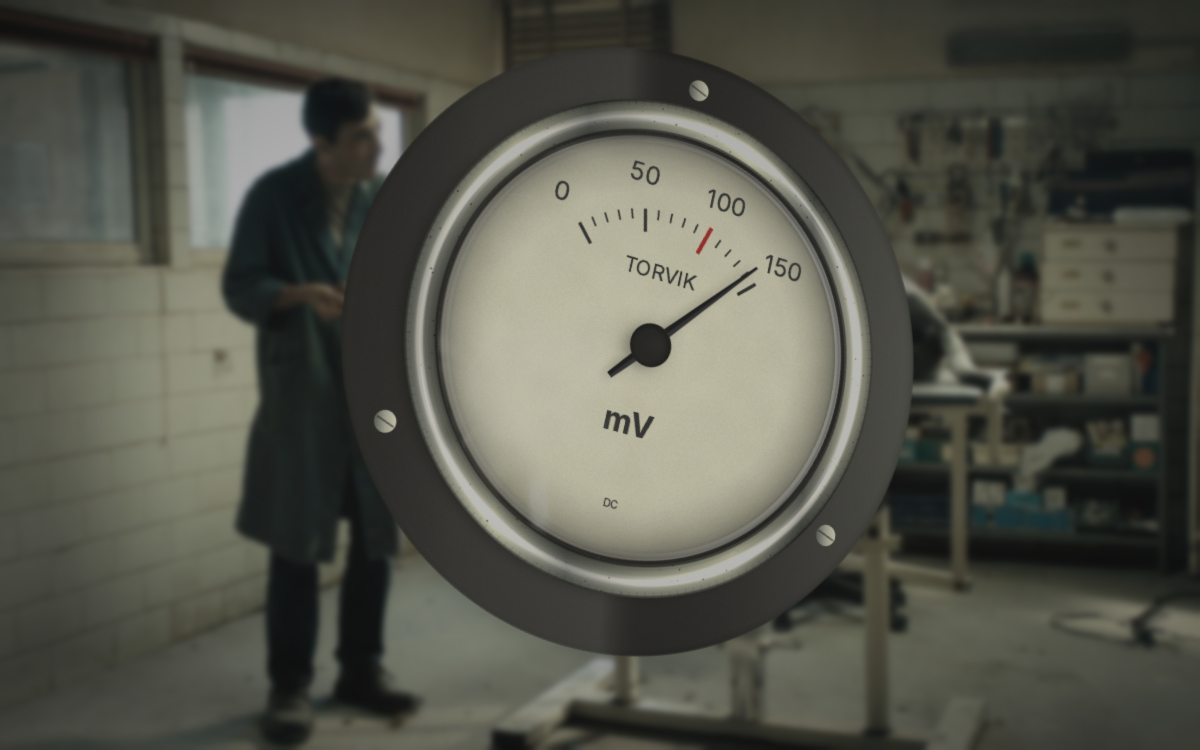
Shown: 140 (mV)
